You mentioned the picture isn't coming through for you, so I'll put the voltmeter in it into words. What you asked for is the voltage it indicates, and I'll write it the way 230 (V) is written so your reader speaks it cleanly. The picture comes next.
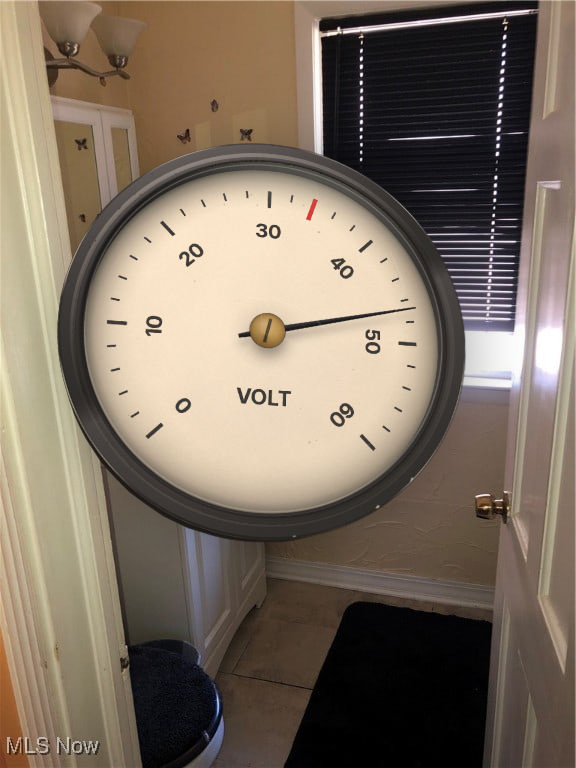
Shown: 47 (V)
